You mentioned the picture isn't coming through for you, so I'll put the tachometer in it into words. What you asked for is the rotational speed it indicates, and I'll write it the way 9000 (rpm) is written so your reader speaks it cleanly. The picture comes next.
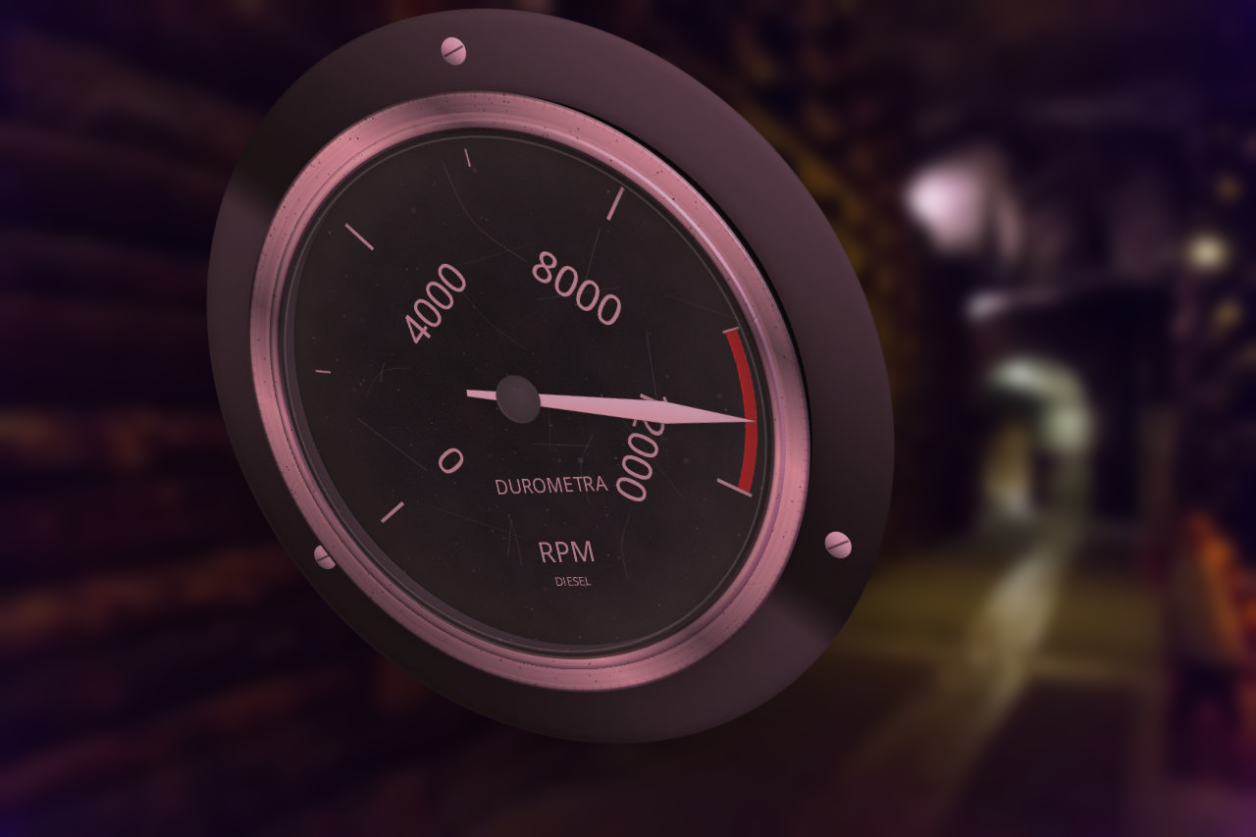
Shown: 11000 (rpm)
